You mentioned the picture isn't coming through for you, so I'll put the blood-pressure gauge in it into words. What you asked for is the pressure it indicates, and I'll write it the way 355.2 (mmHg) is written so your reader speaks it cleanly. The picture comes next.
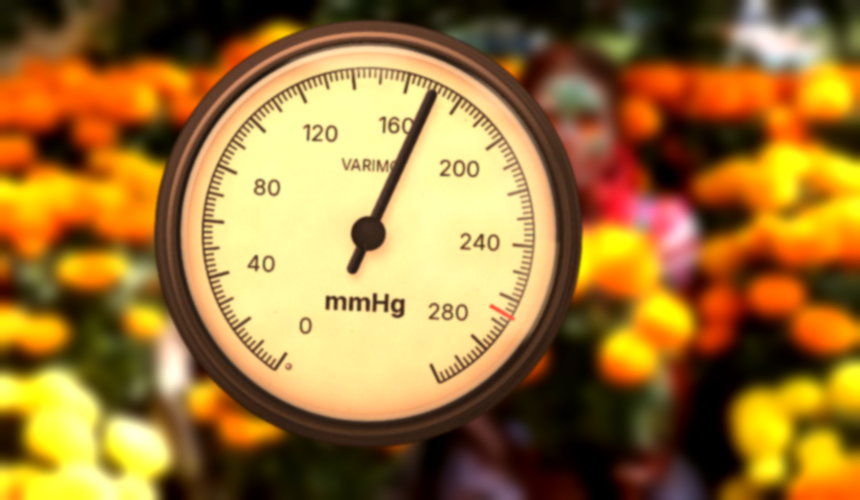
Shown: 170 (mmHg)
